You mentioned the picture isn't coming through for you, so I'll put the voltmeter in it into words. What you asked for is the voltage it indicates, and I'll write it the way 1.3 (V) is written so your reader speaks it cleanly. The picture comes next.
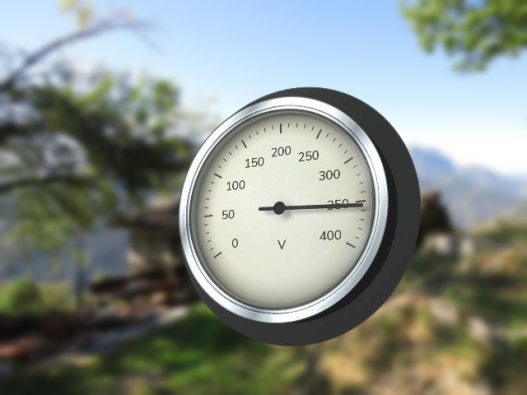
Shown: 355 (V)
